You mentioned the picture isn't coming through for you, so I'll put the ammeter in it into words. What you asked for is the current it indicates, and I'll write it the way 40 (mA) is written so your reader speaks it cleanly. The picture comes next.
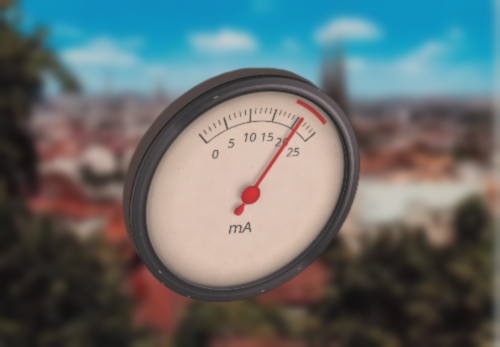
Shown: 20 (mA)
